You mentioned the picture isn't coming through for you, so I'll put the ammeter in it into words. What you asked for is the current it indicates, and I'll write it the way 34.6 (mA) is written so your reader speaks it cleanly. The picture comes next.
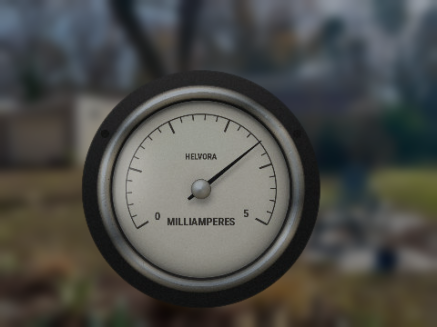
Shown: 3.6 (mA)
